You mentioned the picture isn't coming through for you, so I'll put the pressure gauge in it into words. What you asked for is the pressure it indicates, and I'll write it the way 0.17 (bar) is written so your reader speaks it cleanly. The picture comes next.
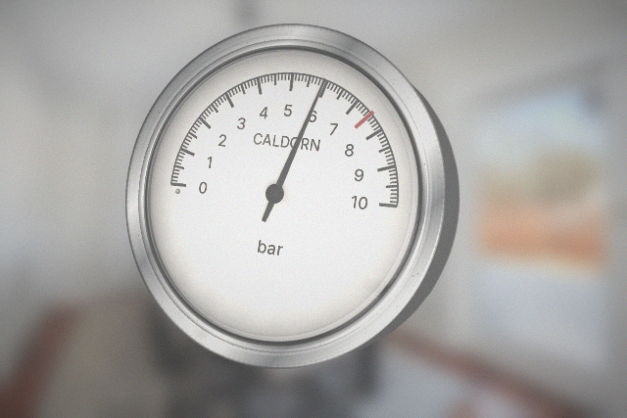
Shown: 6 (bar)
